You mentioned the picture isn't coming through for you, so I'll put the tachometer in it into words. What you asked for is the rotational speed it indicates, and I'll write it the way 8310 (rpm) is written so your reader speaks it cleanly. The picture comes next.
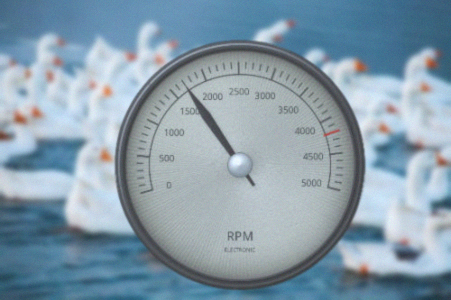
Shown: 1700 (rpm)
